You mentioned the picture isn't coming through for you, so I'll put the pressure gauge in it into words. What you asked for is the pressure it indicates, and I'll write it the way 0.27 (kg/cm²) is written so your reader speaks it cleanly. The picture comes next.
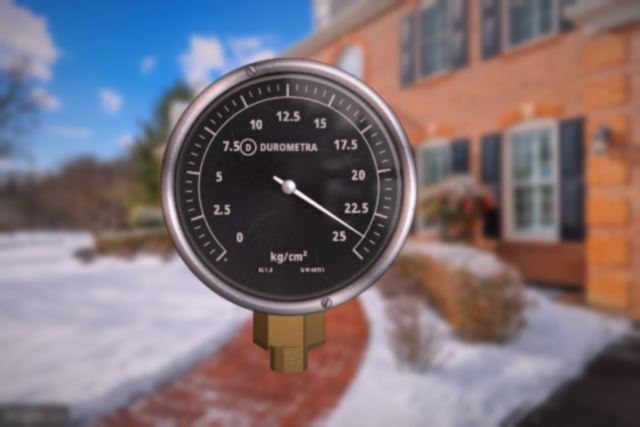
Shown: 24 (kg/cm²)
